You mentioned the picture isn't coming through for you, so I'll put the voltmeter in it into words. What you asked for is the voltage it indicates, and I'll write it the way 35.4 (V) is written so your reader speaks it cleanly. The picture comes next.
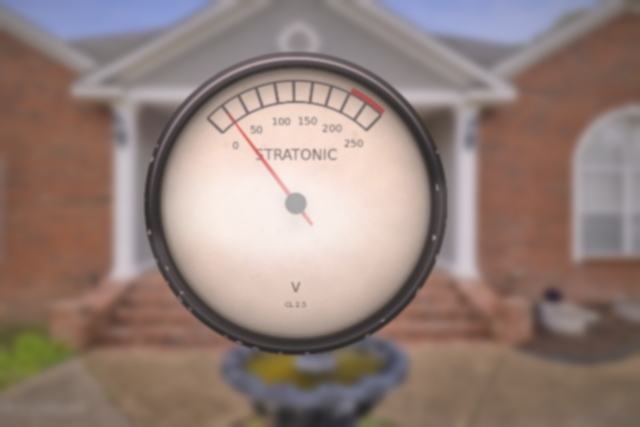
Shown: 25 (V)
